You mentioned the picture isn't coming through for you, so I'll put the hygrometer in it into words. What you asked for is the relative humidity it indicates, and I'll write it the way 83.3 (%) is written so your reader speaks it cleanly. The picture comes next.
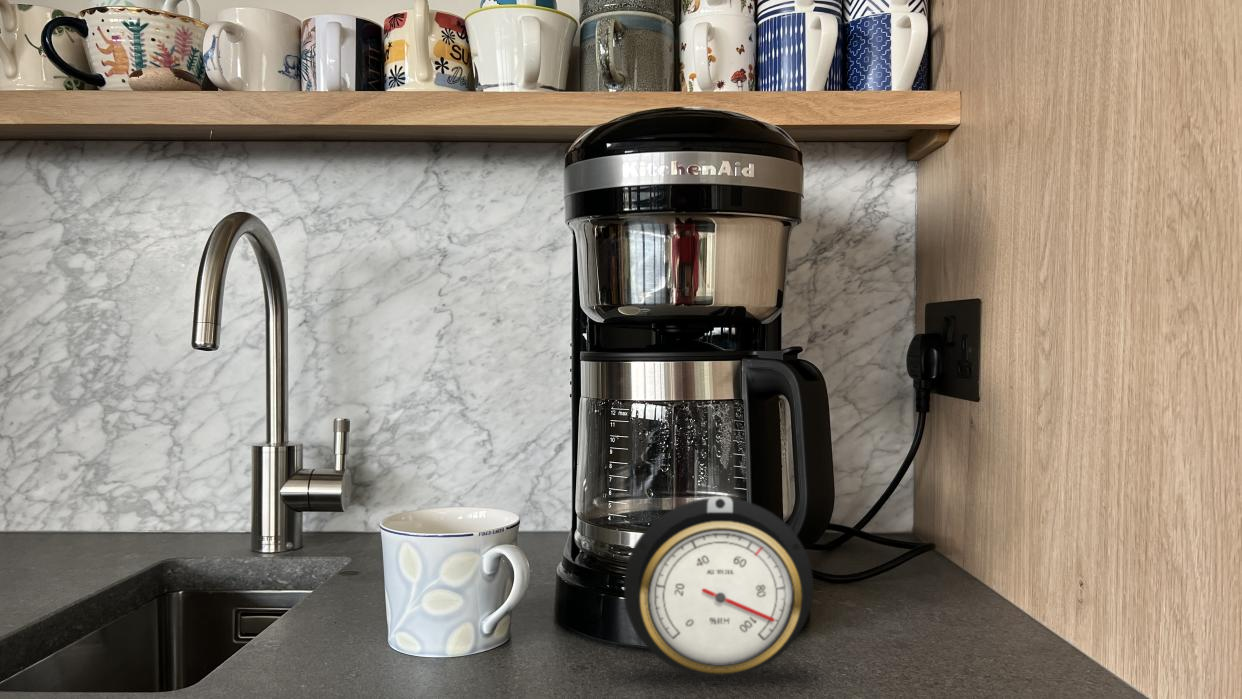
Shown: 92 (%)
